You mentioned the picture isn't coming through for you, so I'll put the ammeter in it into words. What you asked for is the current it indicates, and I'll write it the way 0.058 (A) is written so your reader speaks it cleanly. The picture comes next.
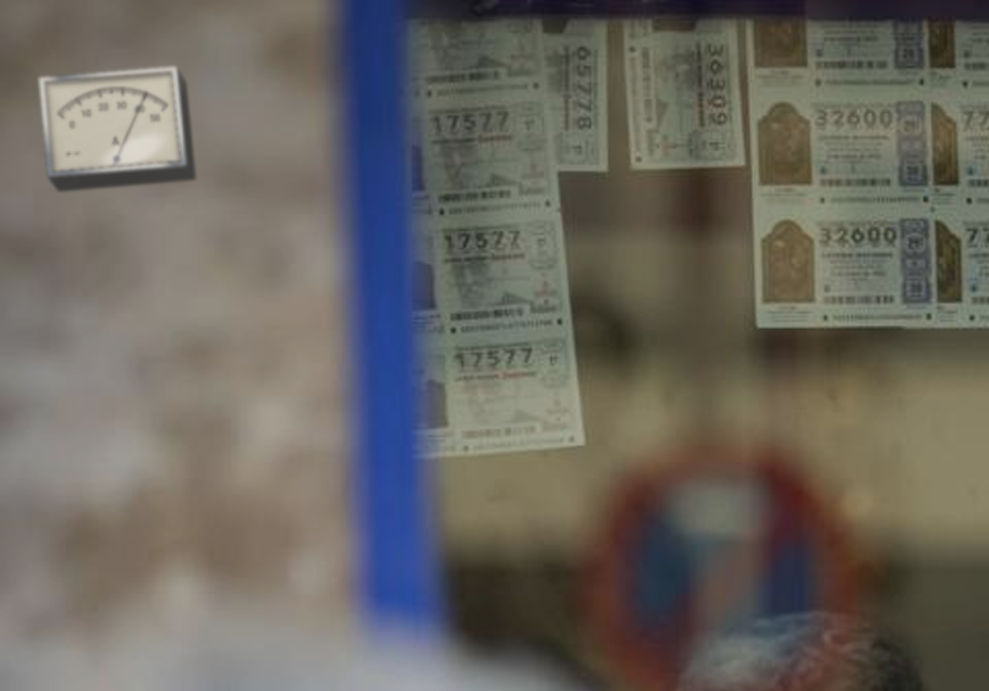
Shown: 40 (A)
